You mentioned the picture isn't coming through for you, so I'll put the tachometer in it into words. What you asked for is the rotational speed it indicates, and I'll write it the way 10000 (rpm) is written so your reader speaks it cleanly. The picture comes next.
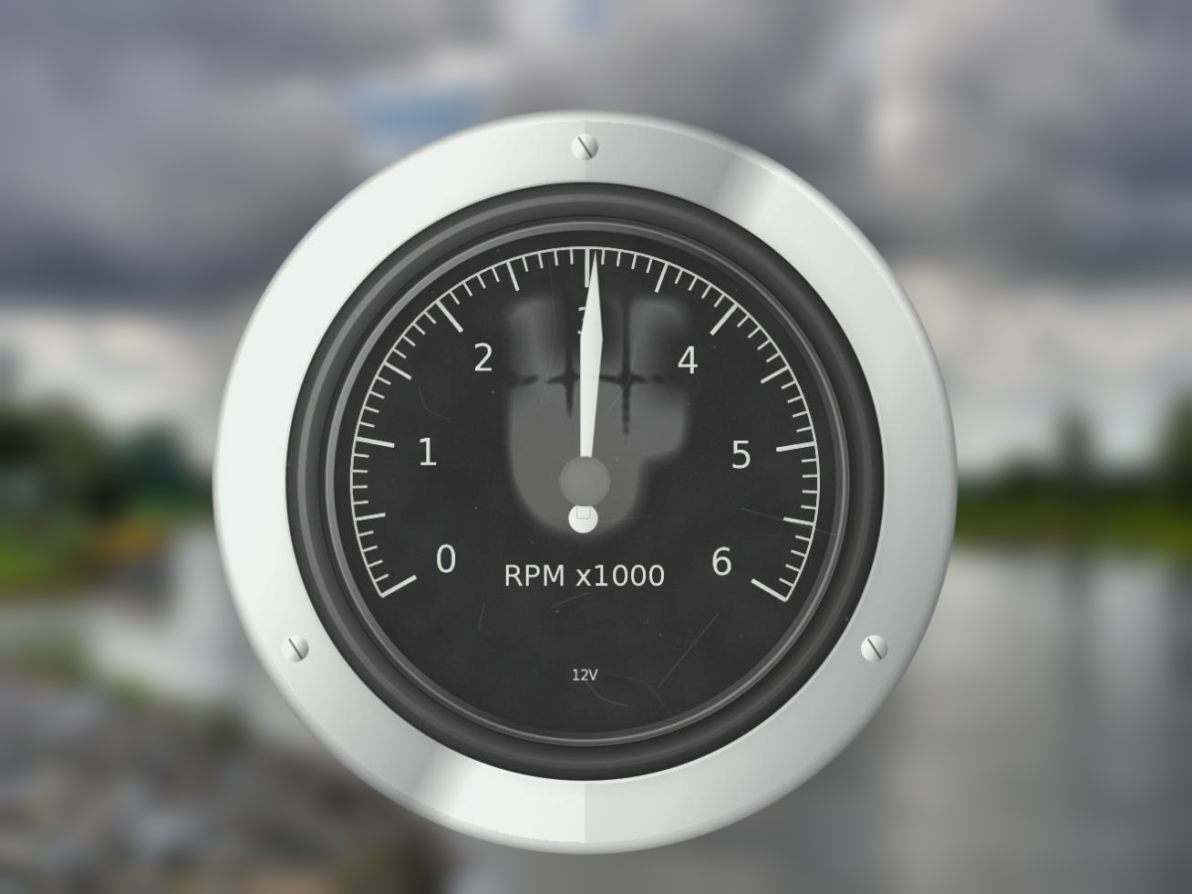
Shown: 3050 (rpm)
